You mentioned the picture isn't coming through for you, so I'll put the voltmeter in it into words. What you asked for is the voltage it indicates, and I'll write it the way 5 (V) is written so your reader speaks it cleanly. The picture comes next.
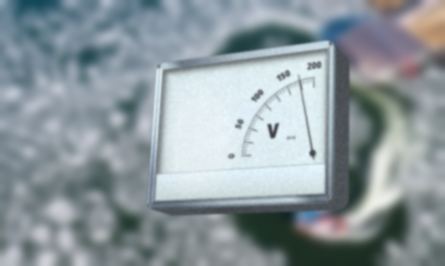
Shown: 175 (V)
